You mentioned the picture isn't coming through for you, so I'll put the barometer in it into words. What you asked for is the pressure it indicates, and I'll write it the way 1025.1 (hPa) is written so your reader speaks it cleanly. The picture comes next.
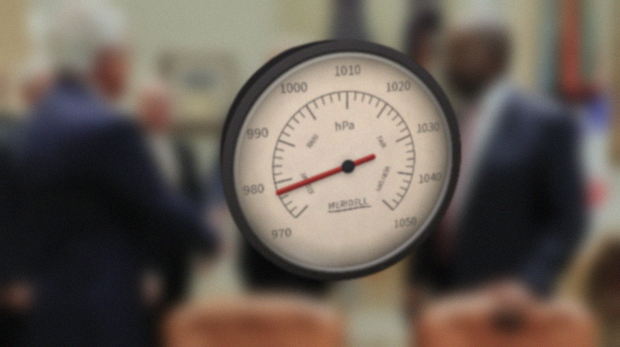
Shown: 978 (hPa)
